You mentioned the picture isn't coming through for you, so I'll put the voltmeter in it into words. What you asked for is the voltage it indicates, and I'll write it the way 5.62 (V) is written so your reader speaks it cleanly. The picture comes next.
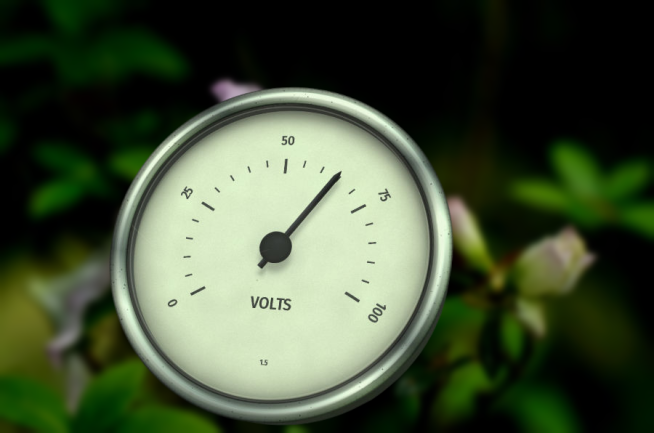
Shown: 65 (V)
